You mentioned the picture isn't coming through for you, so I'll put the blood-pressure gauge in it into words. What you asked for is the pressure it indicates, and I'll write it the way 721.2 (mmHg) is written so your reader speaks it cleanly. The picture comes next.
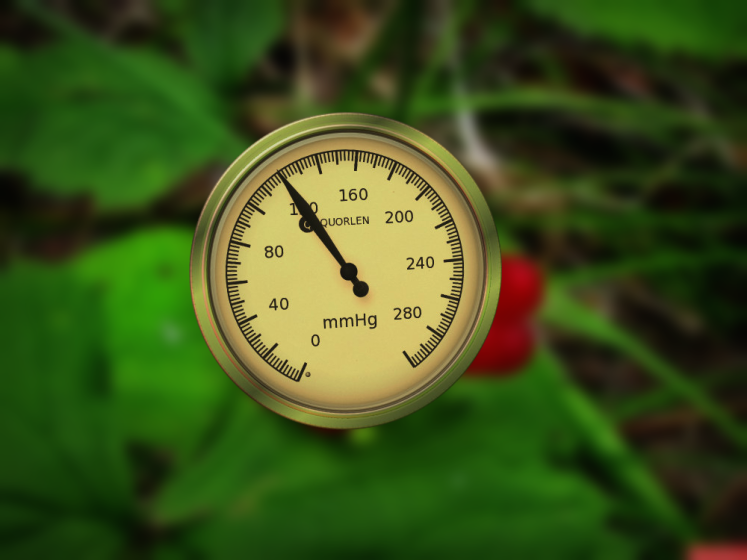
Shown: 120 (mmHg)
